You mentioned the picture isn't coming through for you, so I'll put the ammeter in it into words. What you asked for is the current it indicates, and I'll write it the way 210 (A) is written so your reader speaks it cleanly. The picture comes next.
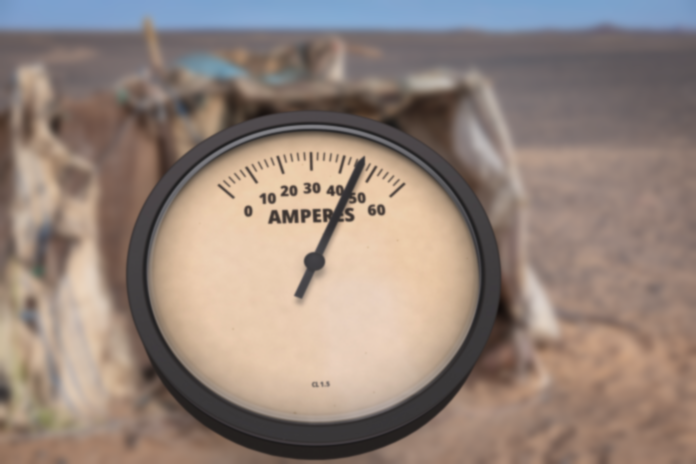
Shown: 46 (A)
